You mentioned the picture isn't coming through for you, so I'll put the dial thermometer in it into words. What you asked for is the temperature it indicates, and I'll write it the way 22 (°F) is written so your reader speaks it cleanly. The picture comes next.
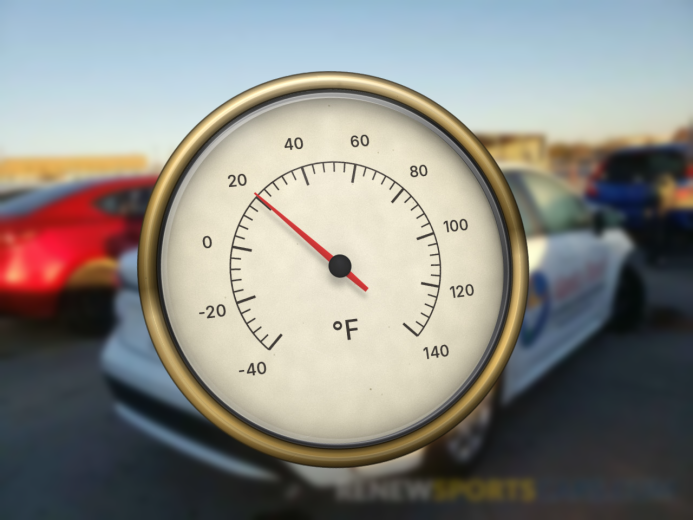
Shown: 20 (°F)
